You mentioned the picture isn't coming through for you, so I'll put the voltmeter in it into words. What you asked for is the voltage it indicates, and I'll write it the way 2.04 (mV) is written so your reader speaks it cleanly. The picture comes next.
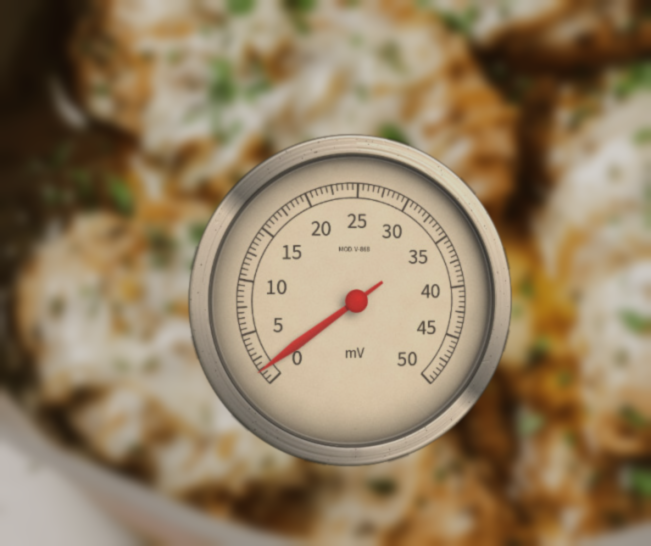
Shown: 1.5 (mV)
